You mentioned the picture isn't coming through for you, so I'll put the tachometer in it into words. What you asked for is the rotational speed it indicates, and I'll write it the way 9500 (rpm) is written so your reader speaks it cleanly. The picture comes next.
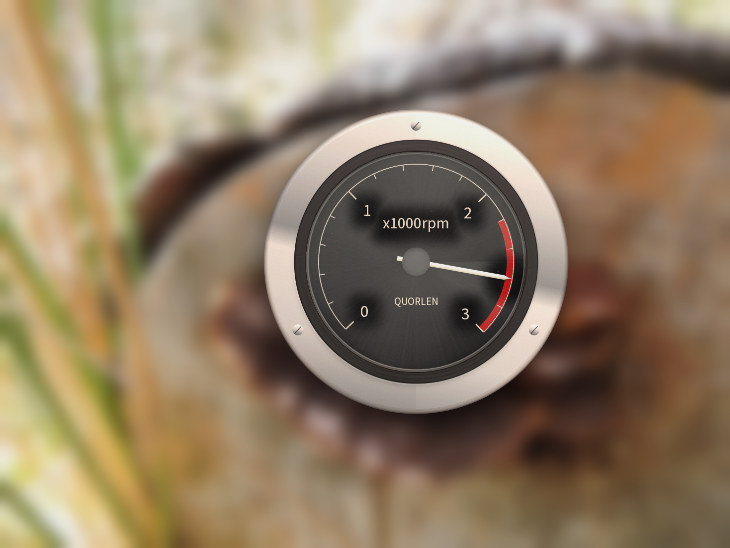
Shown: 2600 (rpm)
